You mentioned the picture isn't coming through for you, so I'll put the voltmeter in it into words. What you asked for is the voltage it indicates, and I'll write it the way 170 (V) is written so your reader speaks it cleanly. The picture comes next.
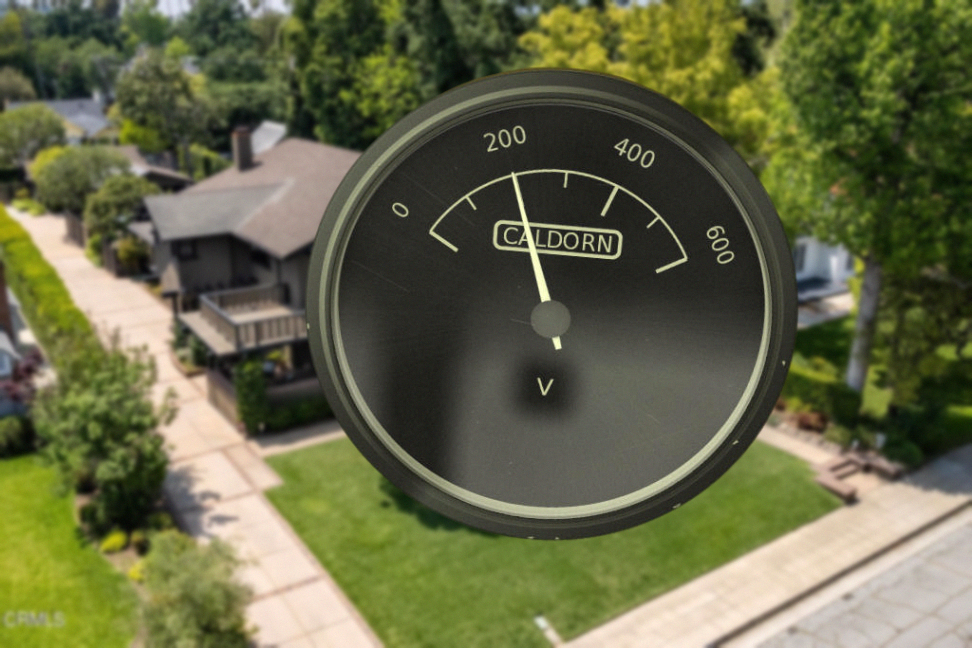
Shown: 200 (V)
